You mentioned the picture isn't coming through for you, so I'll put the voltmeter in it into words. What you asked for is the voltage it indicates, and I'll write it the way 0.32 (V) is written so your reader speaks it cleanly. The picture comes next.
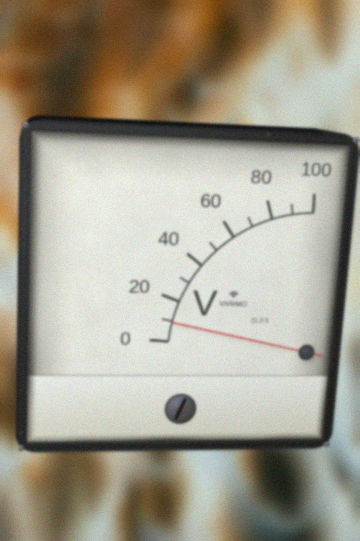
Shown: 10 (V)
